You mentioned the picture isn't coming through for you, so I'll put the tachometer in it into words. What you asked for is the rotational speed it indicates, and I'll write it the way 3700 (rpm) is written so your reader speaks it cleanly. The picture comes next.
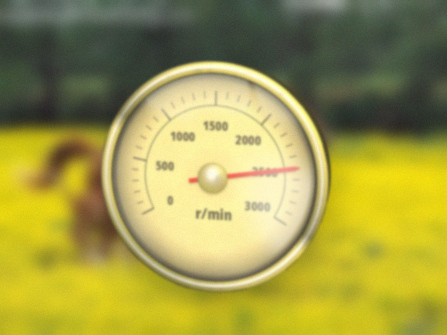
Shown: 2500 (rpm)
